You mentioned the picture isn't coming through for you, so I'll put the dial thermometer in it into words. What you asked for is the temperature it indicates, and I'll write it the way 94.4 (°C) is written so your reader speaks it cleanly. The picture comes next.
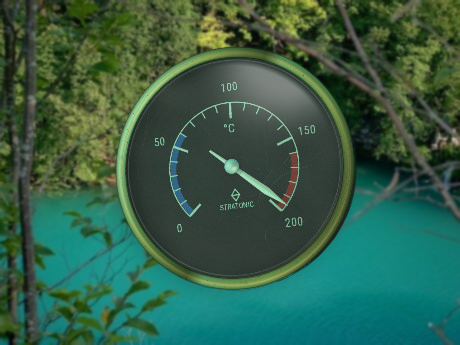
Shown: 195 (°C)
